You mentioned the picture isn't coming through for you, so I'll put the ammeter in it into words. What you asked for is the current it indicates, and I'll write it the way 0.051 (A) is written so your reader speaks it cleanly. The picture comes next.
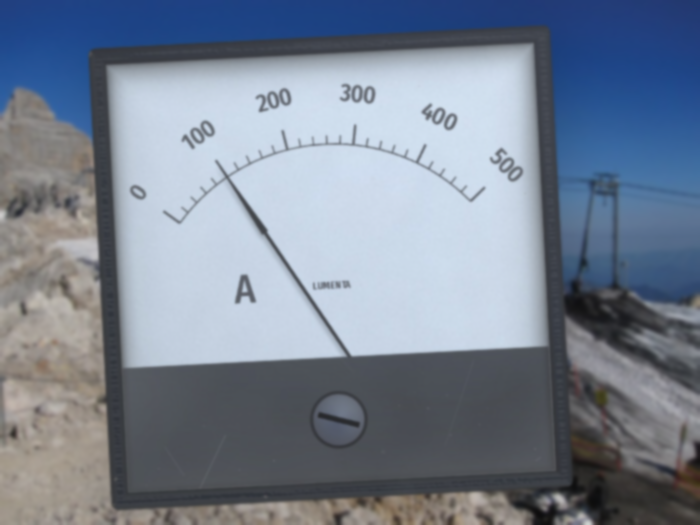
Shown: 100 (A)
